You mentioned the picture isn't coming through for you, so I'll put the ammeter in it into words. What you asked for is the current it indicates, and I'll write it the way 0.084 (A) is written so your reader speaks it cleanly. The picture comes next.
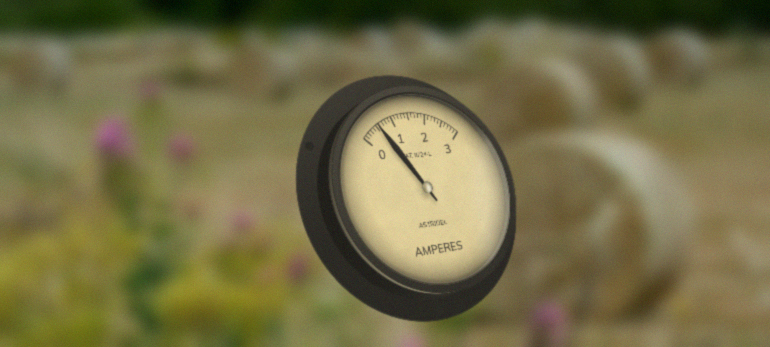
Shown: 0.5 (A)
